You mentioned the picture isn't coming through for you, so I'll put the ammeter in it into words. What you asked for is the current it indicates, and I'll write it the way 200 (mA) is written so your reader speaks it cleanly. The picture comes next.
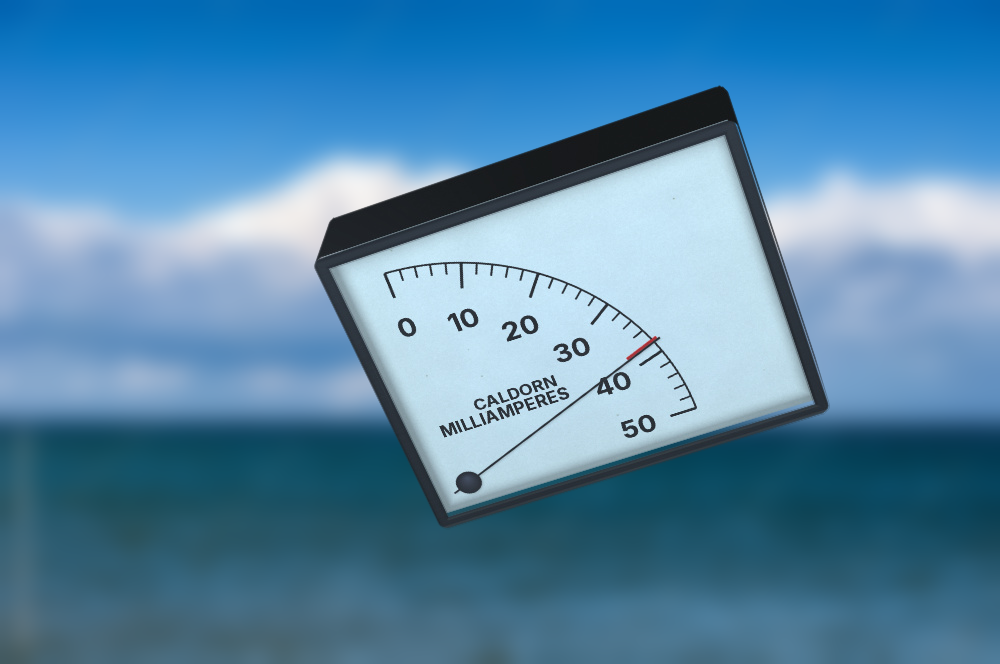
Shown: 38 (mA)
